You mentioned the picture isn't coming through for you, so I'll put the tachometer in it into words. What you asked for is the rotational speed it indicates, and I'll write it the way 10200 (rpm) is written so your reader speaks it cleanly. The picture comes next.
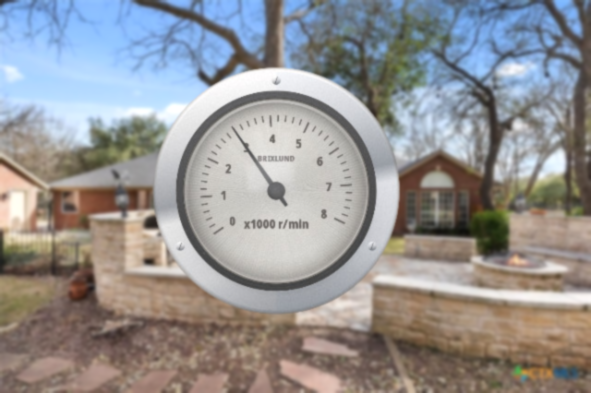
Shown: 3000 (rpm)
